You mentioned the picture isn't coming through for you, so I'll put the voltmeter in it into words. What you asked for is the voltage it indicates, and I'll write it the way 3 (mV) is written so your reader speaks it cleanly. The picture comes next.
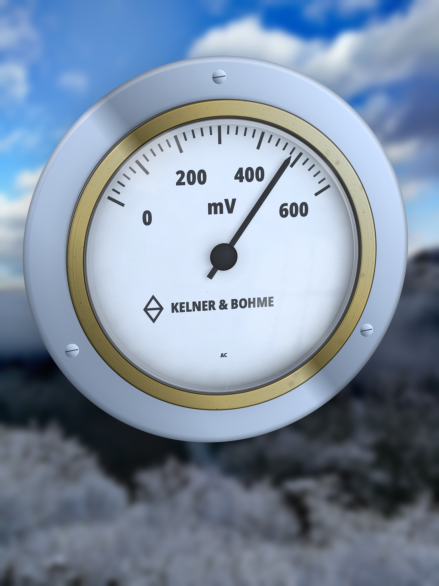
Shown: 480 (mV)
